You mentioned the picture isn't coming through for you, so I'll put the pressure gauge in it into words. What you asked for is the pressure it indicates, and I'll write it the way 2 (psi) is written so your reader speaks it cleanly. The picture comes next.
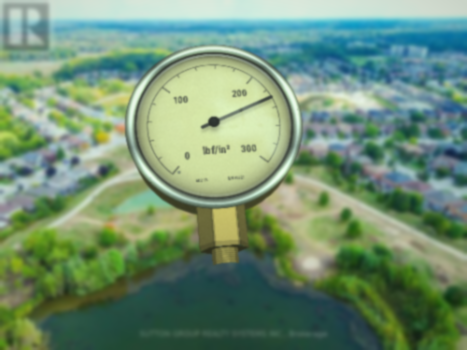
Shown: 230 (psi)
